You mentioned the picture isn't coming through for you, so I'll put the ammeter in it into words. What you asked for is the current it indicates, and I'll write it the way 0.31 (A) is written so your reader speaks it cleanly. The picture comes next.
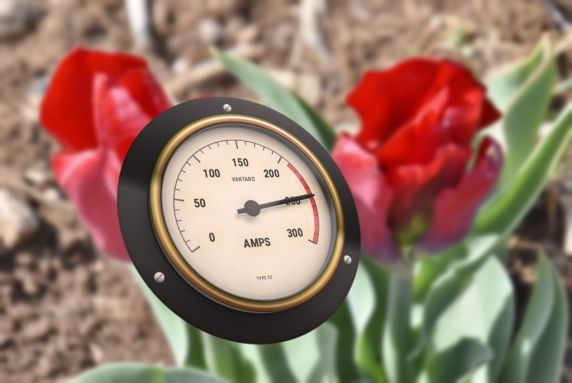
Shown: 250 (A)
